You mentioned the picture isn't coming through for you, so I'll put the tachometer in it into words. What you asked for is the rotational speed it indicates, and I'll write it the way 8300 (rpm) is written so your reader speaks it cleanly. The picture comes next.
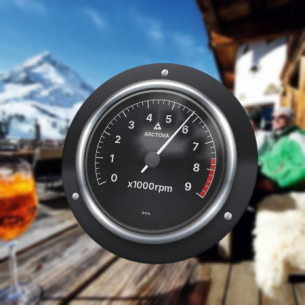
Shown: 5800 (rpm)
